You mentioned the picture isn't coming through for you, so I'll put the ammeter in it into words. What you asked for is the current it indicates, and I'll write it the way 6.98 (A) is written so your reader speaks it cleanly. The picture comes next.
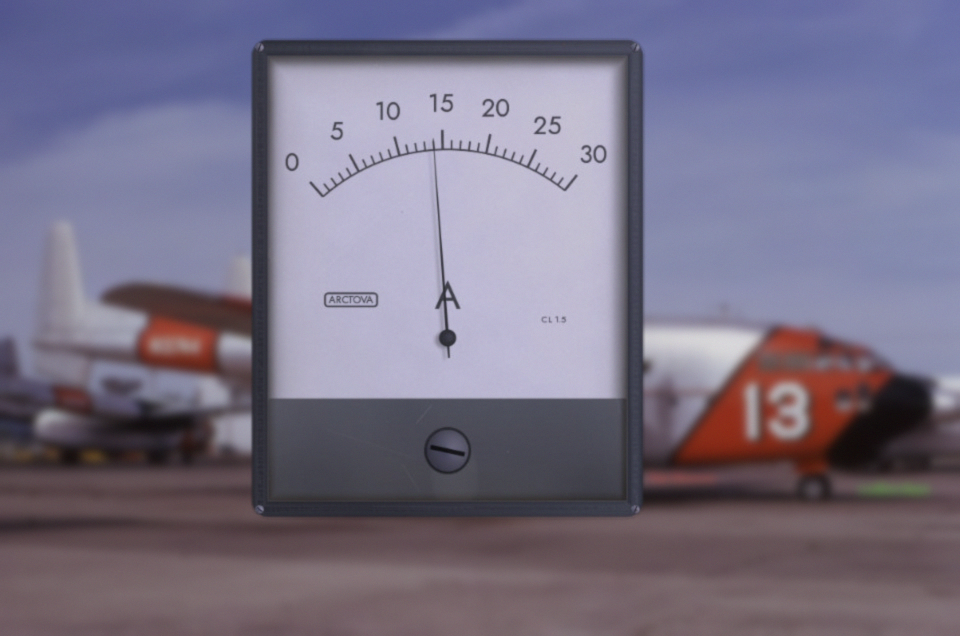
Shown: 14 (A)
